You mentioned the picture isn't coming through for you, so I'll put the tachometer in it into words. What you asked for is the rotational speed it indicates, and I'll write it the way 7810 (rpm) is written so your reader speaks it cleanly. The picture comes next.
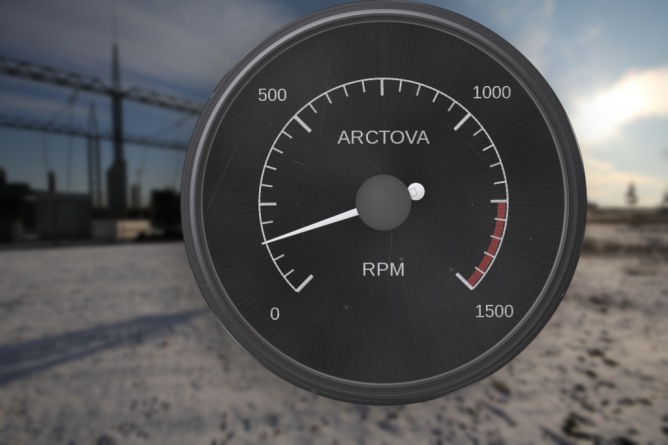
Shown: 150 (rpm)
